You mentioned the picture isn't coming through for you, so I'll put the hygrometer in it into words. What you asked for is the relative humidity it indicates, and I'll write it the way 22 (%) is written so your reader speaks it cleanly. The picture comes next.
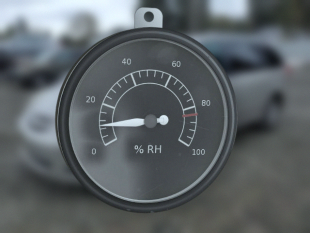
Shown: 10 (%)
